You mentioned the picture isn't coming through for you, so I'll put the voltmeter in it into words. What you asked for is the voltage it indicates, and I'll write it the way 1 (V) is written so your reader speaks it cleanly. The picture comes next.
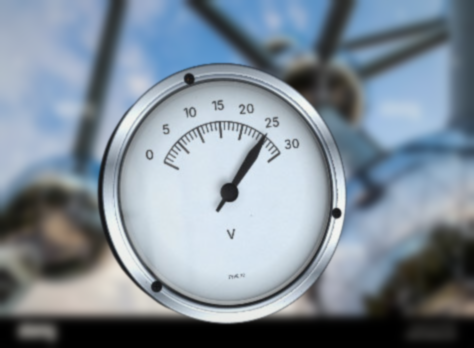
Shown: 25 (V)
